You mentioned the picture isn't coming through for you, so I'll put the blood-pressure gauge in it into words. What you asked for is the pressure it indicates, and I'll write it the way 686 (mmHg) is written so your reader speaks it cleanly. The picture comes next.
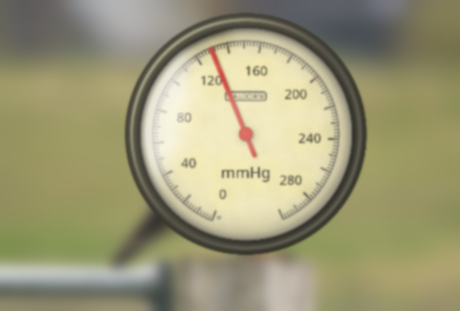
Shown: 130 (mmHg)
